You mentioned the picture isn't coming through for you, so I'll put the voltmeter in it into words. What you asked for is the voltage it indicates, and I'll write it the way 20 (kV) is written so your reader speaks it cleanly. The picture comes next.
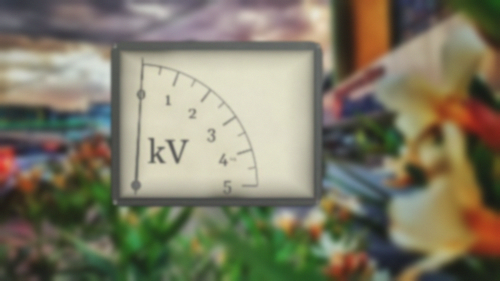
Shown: 0 (kV)
